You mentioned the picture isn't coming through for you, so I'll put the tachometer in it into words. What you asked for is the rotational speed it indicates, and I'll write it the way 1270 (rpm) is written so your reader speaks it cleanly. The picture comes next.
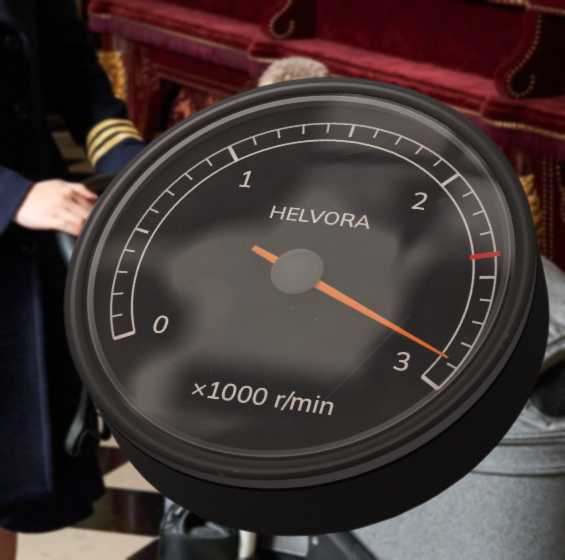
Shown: 2900 (rpm)
